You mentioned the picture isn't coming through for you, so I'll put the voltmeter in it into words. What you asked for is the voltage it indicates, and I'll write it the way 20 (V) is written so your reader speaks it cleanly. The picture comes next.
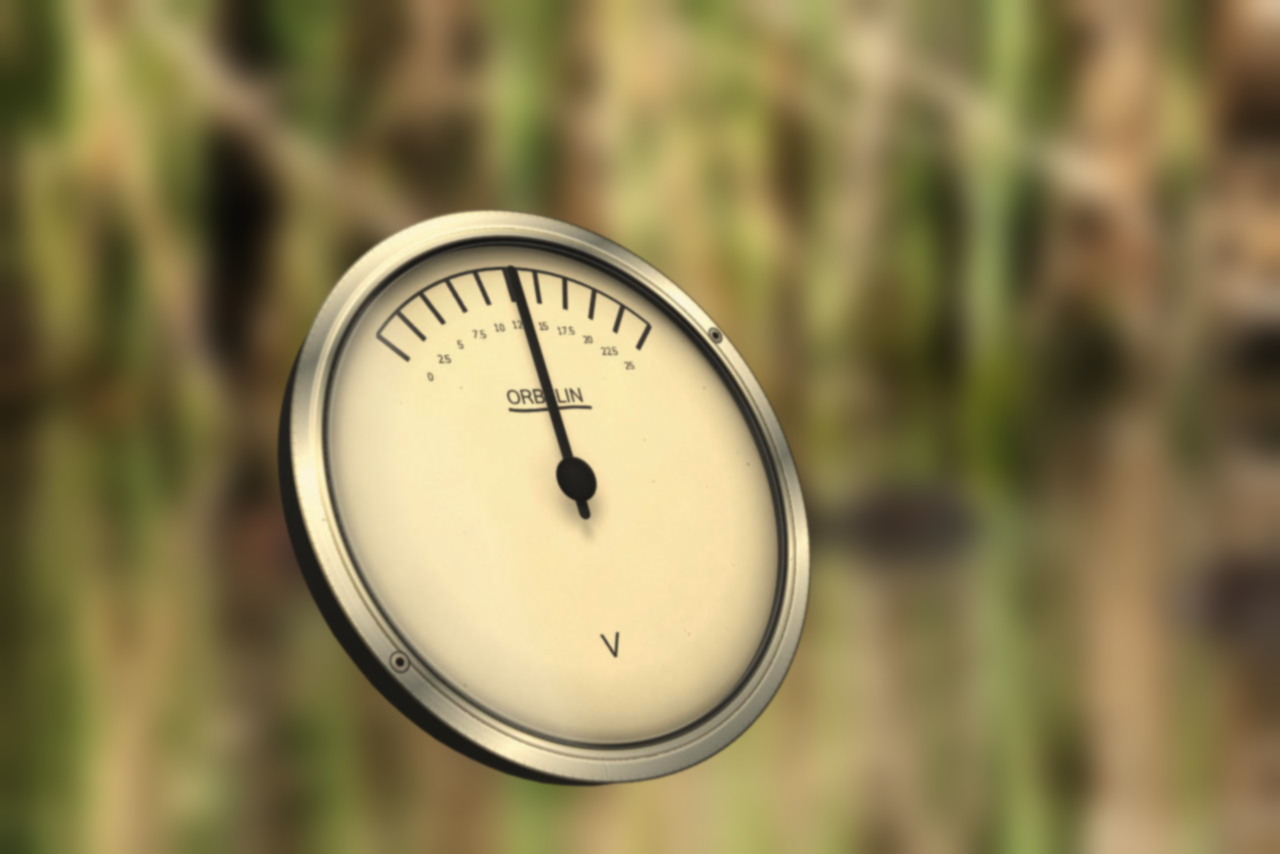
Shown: 12.5 (V)
